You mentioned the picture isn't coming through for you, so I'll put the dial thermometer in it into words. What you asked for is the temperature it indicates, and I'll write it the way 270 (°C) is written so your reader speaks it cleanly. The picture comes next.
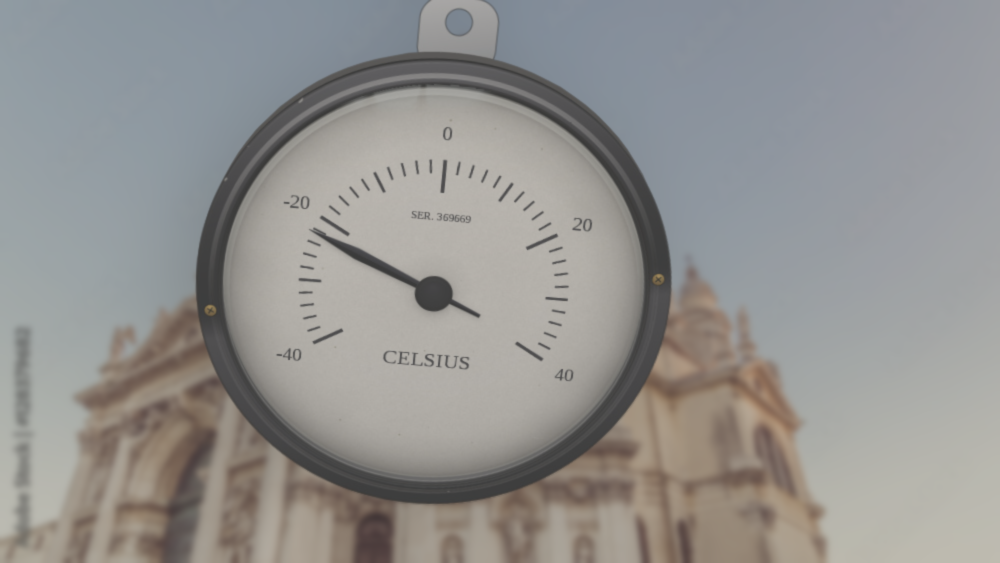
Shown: -22 (°C)
